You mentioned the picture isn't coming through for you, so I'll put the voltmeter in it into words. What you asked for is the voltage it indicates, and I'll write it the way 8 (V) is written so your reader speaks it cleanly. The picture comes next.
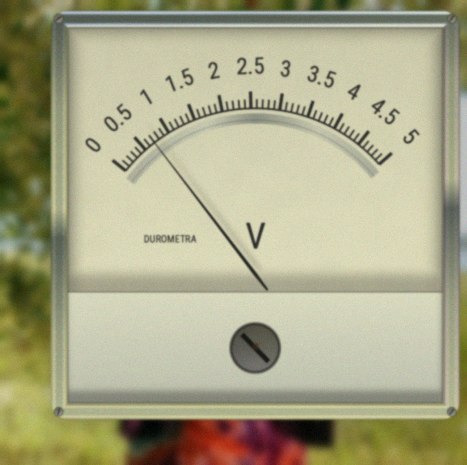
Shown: 0.7 (V)
